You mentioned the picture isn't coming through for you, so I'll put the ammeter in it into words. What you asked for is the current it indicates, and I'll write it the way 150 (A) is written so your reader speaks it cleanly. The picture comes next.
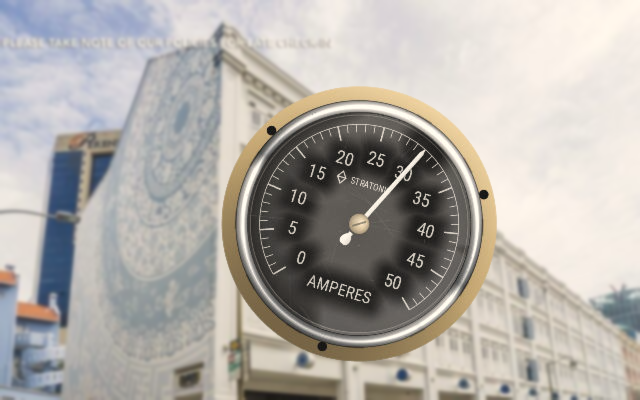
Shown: 30 (A)
